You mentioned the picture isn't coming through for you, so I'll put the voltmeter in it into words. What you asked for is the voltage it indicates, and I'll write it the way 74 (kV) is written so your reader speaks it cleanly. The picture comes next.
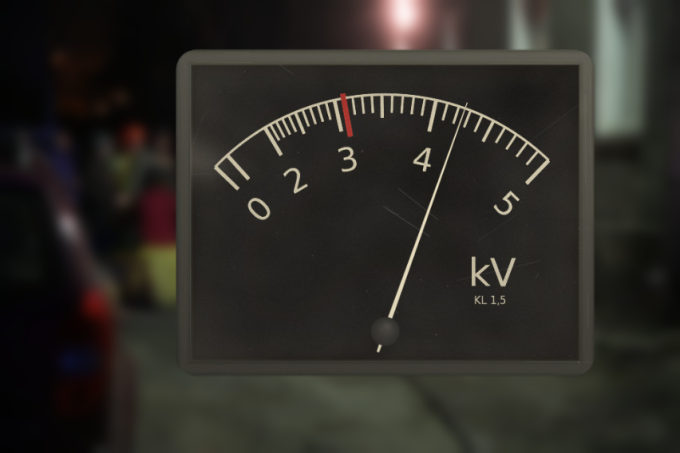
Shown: 4.25 (kV)
